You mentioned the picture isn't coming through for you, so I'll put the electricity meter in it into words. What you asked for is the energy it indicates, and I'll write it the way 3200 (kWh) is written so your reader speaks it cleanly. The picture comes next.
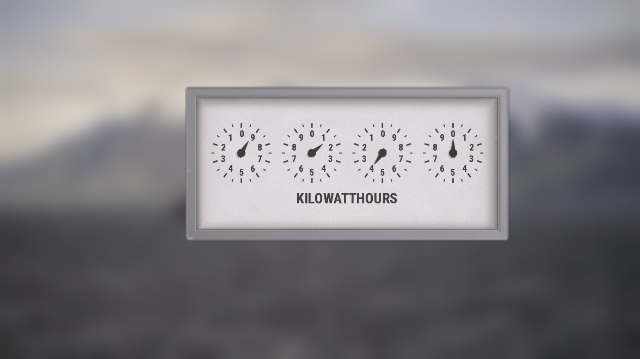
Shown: 9140 (kWh)
